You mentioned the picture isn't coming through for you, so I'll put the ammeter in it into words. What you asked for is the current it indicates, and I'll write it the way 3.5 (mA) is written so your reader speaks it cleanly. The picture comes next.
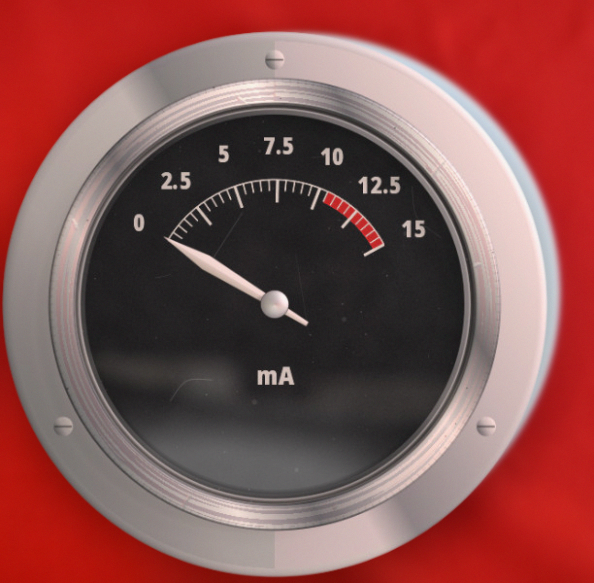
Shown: 0 (mA)
